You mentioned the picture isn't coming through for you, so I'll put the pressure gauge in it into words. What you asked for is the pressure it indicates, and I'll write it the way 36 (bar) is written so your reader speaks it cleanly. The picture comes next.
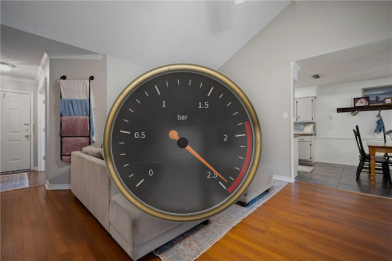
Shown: 2.45 (bar)
